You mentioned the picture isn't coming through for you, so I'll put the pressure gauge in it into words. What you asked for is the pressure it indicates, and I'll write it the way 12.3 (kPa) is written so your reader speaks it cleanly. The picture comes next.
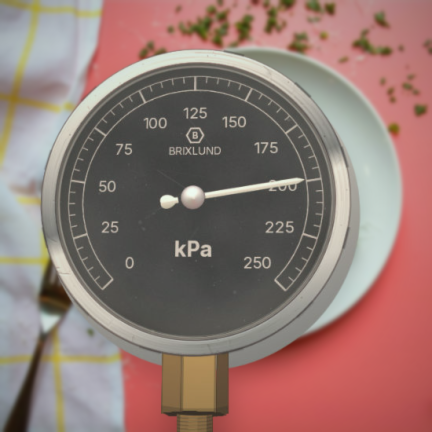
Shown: 200 (kPa)
